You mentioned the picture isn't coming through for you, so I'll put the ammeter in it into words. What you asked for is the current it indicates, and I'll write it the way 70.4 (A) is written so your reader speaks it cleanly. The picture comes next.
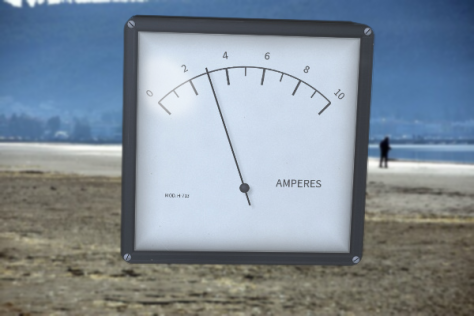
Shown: 3 (A)
